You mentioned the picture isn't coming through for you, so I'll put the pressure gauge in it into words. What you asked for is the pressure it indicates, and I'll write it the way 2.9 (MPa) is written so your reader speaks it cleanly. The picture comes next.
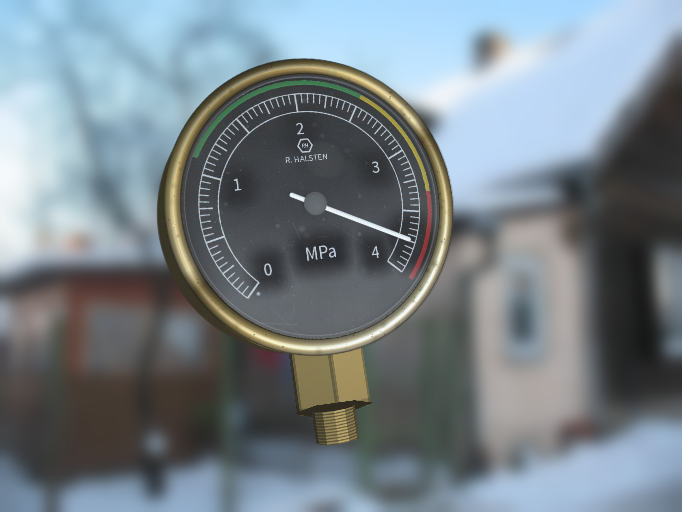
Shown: 3.75 (MPa)
